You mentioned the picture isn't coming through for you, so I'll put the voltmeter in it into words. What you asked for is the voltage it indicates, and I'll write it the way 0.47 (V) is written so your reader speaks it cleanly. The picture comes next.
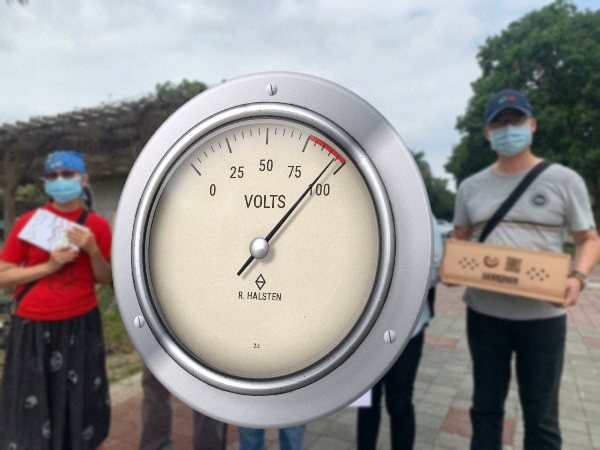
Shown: 95 (V)
